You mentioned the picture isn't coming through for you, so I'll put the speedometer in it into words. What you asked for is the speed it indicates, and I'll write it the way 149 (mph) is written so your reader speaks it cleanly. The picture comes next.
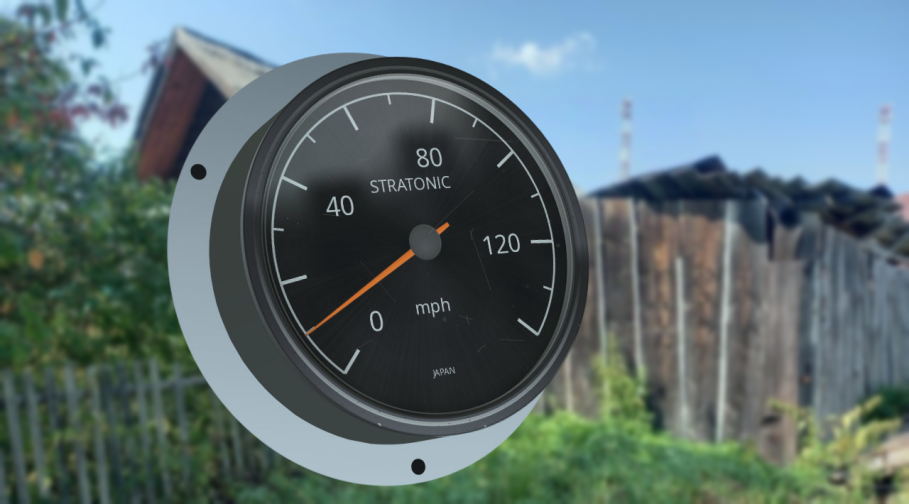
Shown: 10 (mph)
